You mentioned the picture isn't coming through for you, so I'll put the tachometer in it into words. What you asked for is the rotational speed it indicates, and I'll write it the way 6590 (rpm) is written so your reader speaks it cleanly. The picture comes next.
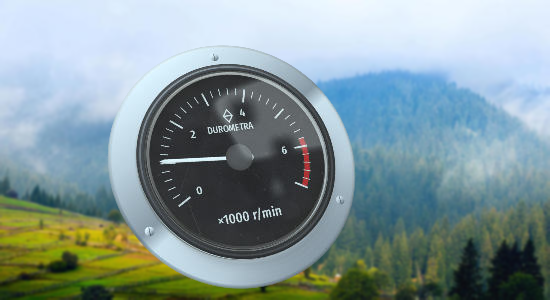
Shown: 1000 (rpm)
